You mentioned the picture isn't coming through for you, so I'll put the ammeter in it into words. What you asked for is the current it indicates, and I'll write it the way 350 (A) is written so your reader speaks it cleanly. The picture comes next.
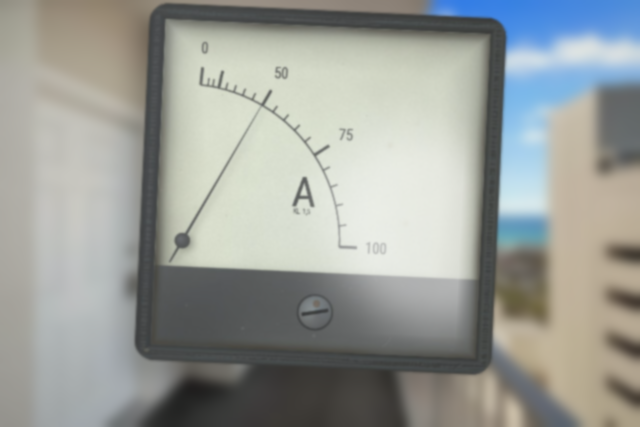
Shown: 50 (A)
